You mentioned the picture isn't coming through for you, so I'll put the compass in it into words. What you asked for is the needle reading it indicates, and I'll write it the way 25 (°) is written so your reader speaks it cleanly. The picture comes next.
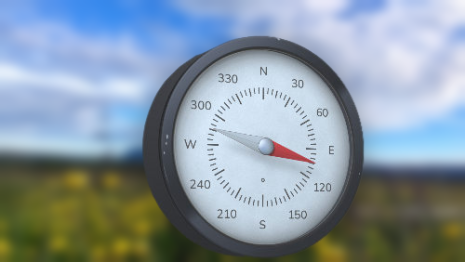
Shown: 105 (°)
